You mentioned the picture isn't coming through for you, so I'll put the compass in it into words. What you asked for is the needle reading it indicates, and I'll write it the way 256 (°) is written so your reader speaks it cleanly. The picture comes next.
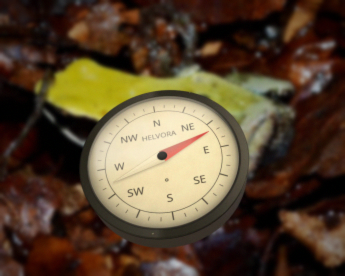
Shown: 70 (°)
